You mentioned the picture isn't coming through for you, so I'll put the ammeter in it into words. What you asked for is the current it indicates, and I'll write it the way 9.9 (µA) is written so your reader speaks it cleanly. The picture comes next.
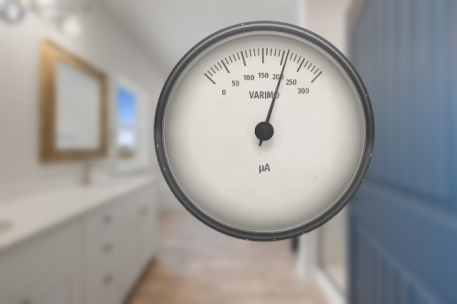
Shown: 210 (µA)
